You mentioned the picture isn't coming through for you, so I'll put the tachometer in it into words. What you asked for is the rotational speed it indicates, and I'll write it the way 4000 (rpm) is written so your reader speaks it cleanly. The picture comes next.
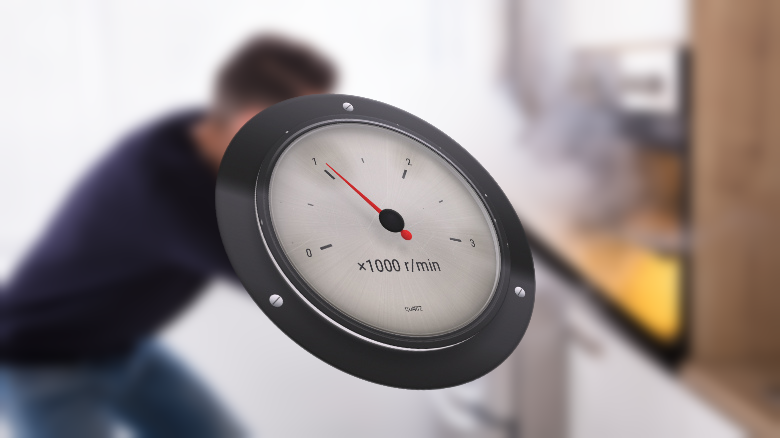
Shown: 1000 (rpm)
